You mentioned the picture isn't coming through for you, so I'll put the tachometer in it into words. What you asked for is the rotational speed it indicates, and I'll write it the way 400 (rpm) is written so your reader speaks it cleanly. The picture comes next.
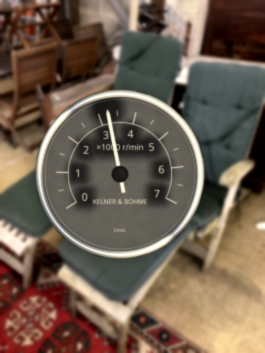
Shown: 3250 (rpm)
